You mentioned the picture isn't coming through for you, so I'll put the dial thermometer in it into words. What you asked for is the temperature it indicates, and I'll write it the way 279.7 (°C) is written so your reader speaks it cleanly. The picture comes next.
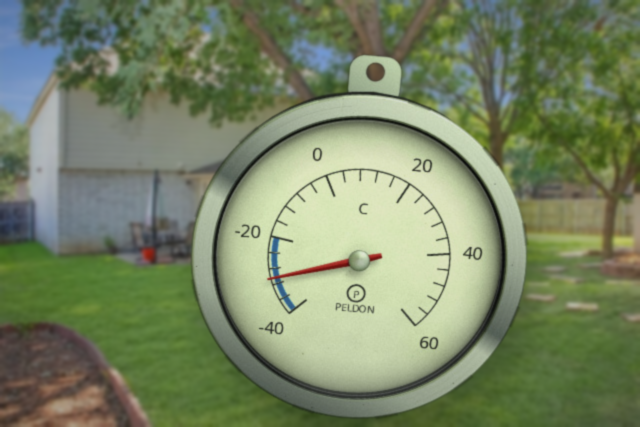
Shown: -30 (°C)
